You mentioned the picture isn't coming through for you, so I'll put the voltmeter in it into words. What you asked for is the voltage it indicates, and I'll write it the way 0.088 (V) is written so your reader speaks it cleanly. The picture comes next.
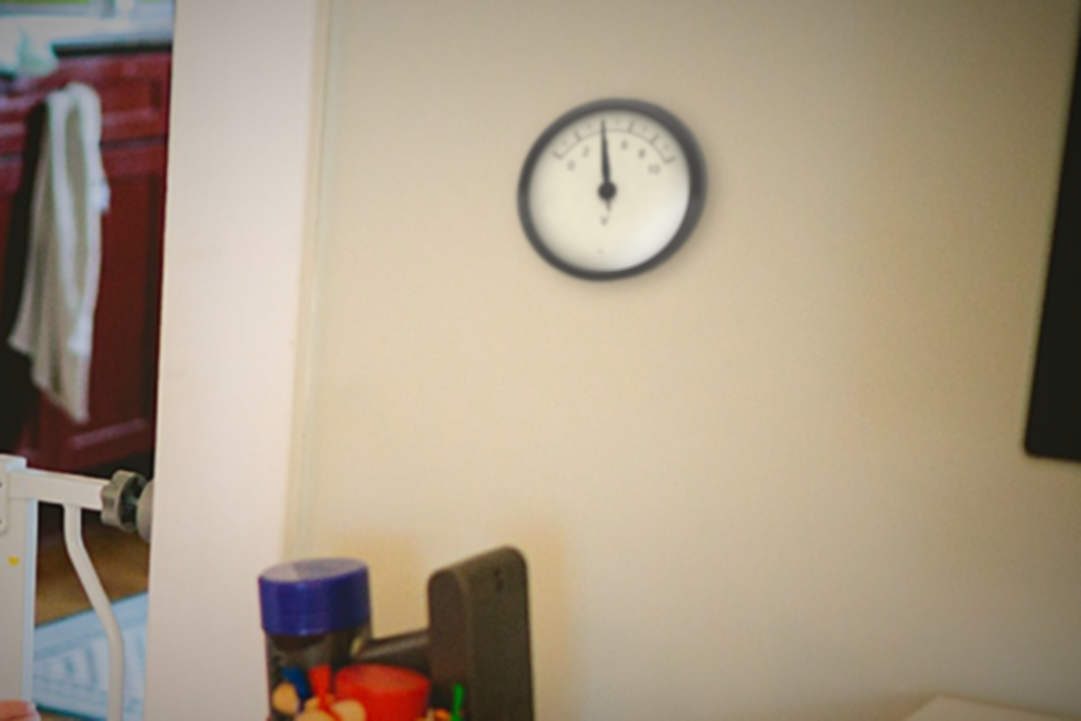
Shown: 4 (V)
